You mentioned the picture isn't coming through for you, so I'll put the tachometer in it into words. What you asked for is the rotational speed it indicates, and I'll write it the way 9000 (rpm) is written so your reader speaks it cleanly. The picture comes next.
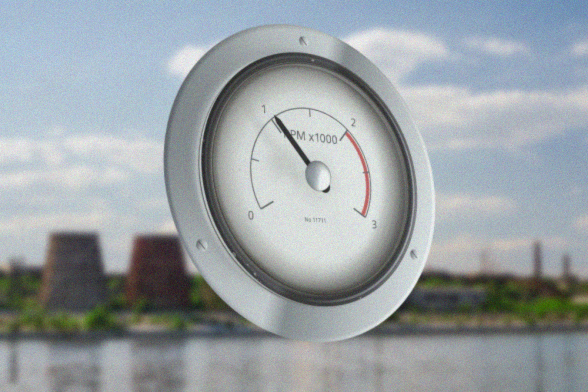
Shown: 1000 (rpm)
